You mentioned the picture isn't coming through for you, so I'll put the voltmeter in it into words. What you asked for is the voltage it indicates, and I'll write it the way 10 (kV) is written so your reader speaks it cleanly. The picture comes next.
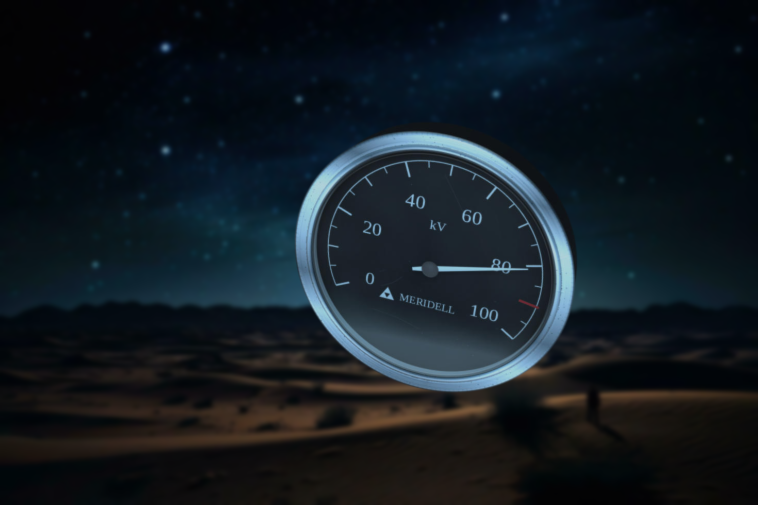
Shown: 80 (kV)
